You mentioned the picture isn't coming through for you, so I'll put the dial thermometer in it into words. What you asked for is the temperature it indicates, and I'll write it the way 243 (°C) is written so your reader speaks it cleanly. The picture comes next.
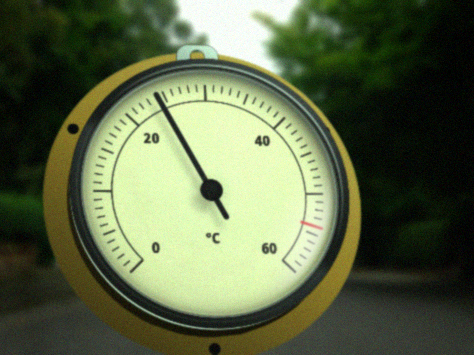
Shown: 24 (°C)
